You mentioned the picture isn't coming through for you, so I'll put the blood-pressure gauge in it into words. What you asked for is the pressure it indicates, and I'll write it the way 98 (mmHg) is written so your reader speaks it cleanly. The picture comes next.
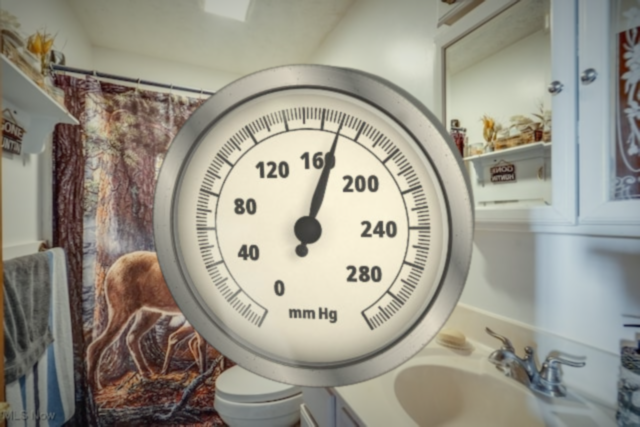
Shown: 170 (mmHg)
